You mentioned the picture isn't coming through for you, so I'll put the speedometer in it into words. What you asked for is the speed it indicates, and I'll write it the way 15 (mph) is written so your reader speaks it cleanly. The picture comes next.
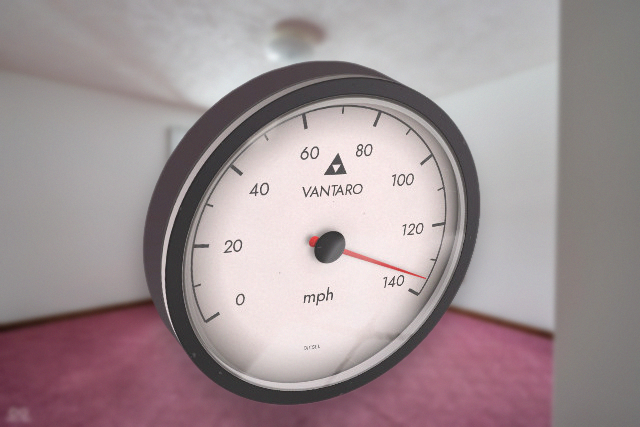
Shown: 135 (mph)
